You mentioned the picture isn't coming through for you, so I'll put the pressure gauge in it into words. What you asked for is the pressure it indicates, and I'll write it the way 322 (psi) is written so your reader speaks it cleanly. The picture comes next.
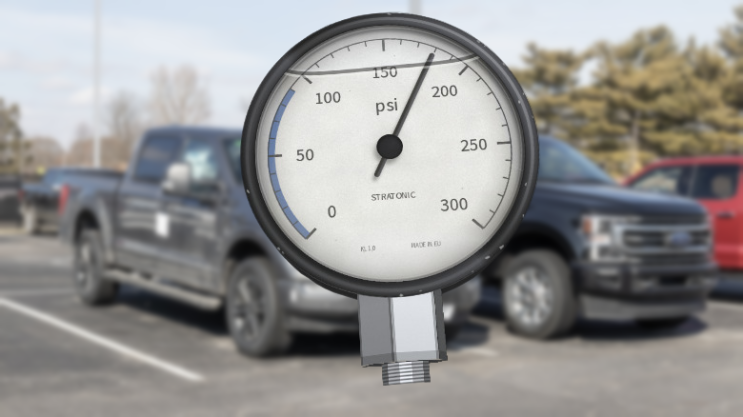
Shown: 180 (psi)
